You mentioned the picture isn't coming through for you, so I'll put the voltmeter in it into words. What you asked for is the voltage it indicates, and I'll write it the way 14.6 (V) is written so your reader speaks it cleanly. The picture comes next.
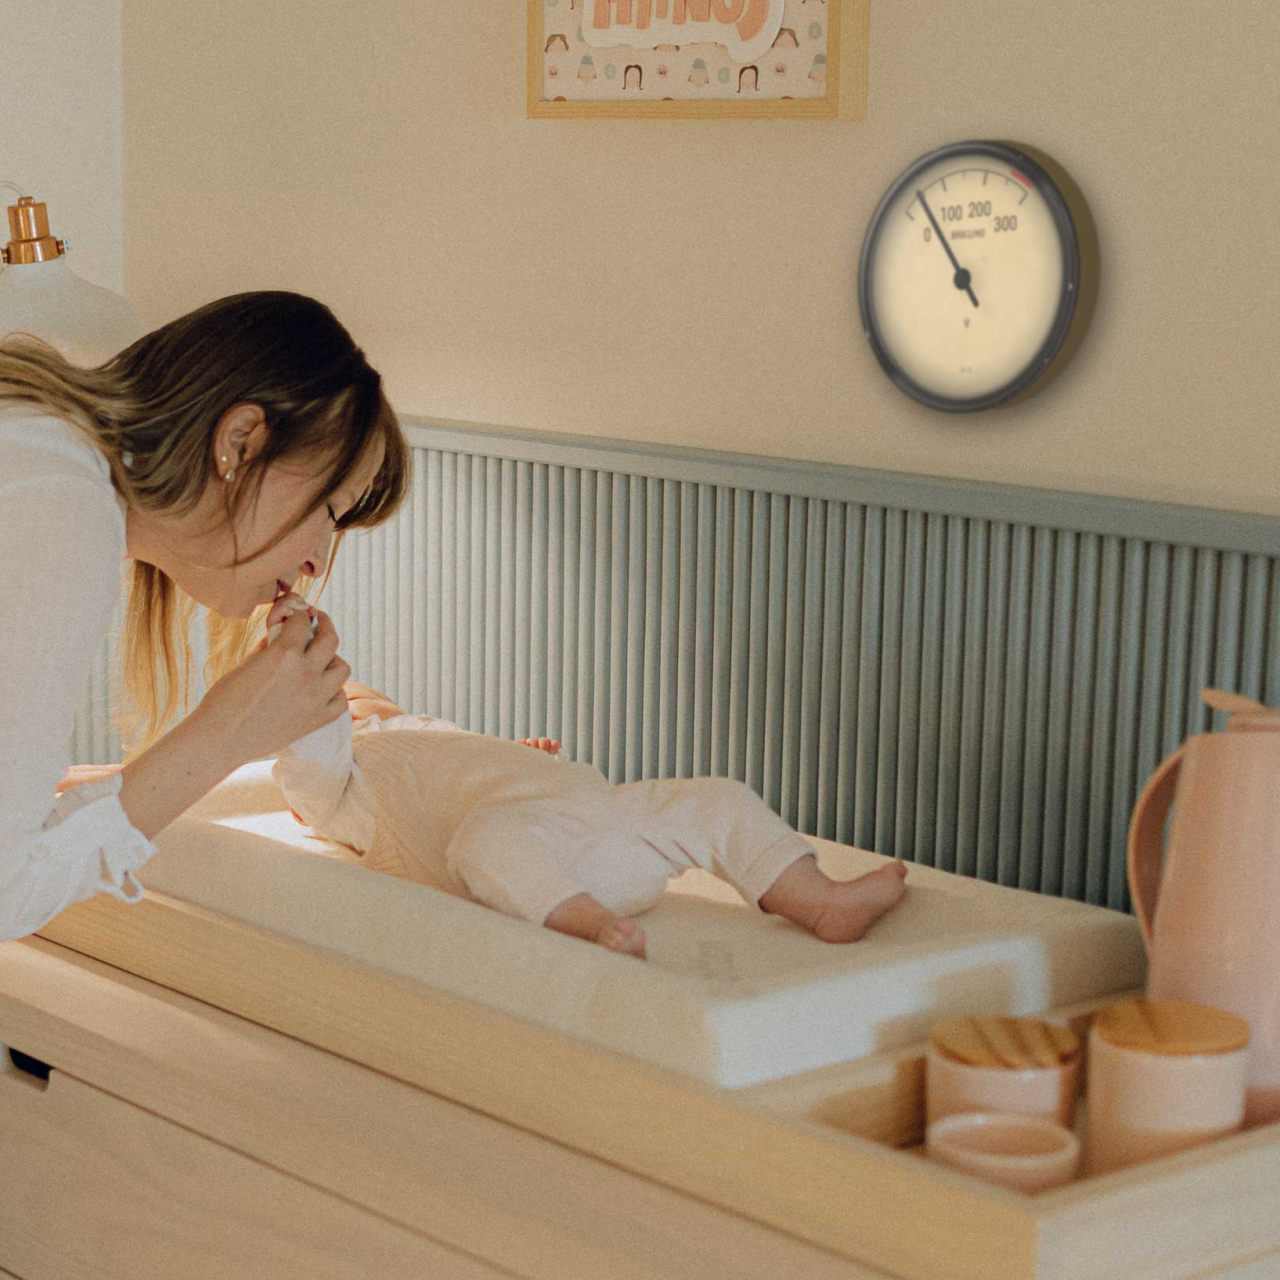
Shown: 50 (V)
